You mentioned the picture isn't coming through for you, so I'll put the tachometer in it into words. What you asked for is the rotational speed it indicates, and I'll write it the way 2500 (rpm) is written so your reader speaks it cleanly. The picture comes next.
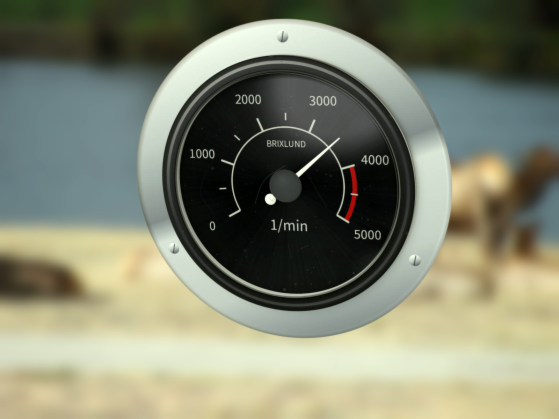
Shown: 3500 (rpm)
